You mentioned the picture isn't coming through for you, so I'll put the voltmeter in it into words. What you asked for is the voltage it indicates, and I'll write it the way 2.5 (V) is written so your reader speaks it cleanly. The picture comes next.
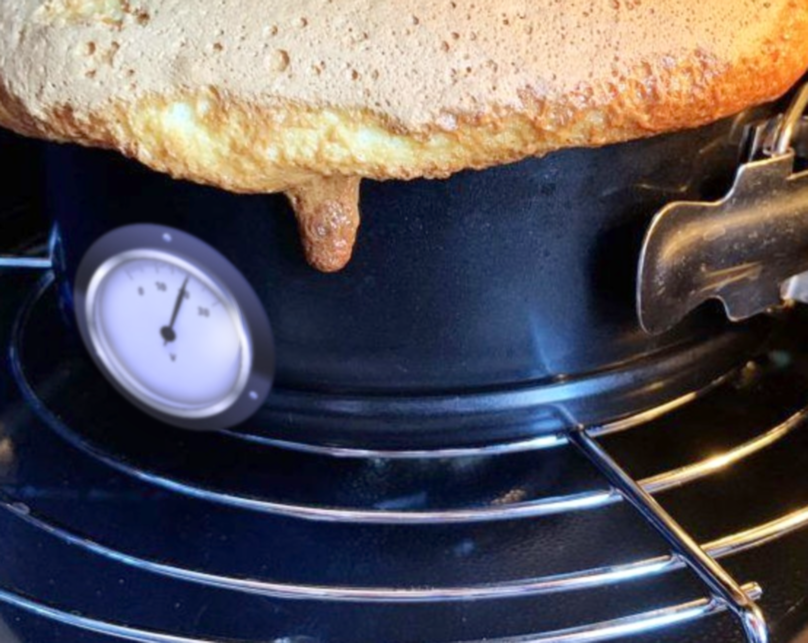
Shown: 20 (V)
